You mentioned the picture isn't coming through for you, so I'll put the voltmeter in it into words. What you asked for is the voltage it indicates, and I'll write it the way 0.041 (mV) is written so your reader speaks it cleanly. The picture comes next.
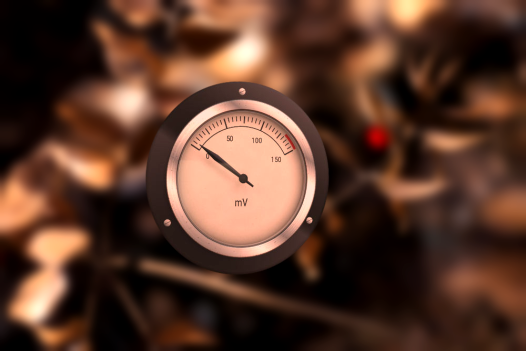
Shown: 5 (mV)
